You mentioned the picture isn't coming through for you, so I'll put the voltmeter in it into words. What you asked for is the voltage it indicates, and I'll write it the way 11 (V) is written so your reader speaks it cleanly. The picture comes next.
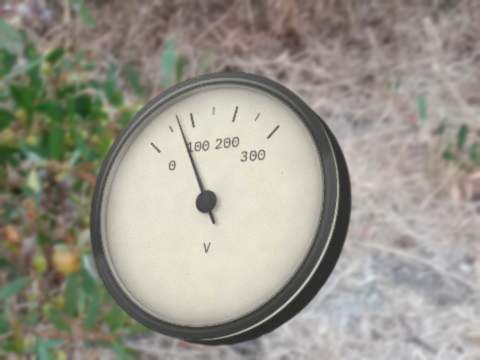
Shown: 75 (V)
